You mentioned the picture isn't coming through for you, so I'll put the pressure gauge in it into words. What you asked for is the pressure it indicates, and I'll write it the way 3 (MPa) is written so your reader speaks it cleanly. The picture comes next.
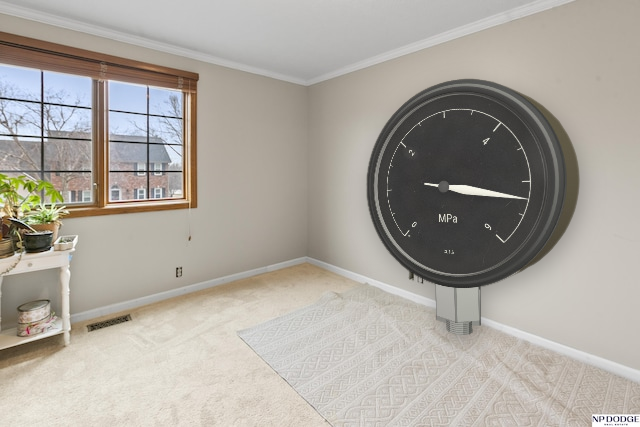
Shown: 5.25 (MPa)
